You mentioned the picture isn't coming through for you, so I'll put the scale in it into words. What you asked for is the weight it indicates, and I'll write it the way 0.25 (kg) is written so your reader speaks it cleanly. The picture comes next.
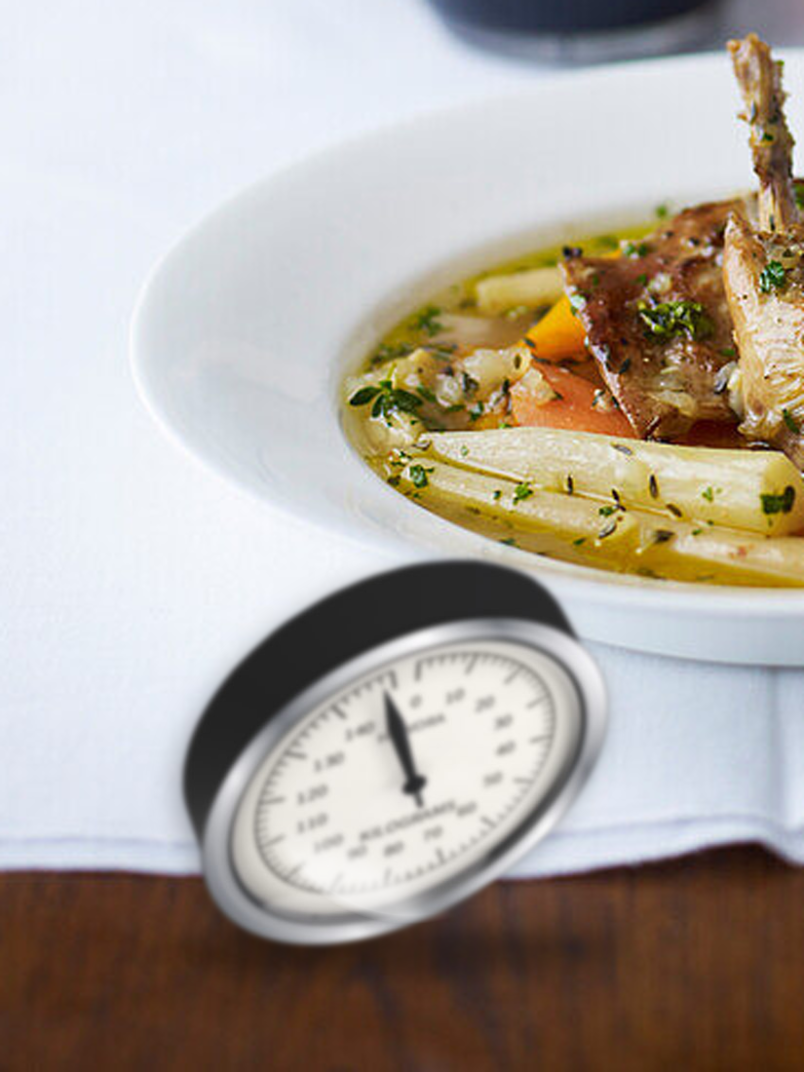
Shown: 148 (kg)
